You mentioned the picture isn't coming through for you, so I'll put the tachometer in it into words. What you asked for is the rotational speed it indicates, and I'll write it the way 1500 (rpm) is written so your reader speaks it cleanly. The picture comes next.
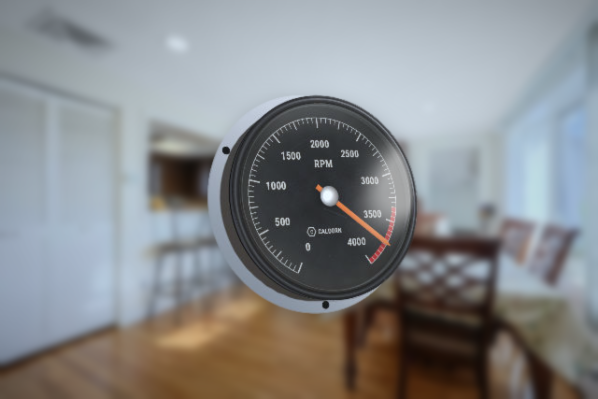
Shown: 3750 (rpm)
